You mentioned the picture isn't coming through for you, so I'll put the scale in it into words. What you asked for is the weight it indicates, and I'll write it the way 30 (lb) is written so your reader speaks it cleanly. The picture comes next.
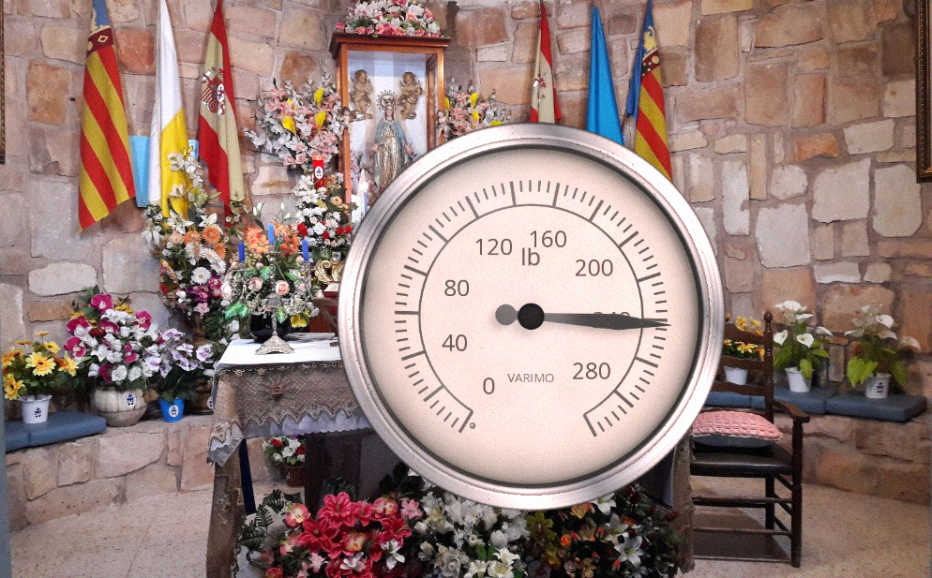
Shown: 242 (lb)
